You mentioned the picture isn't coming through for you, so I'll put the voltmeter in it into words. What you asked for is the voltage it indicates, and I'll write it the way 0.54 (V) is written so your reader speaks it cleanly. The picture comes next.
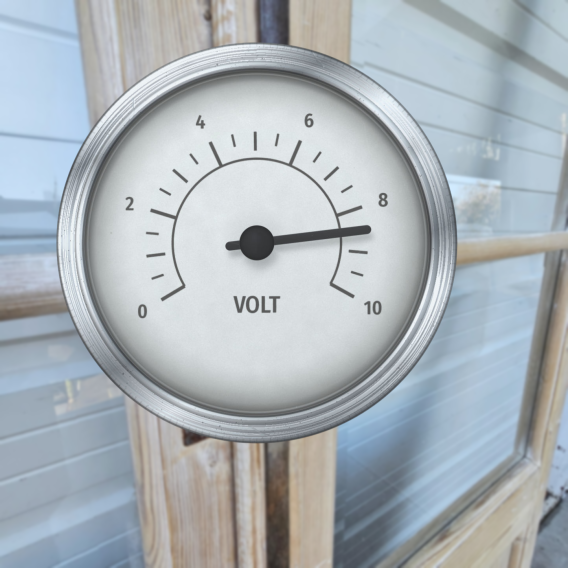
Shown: 8.5 (V)
